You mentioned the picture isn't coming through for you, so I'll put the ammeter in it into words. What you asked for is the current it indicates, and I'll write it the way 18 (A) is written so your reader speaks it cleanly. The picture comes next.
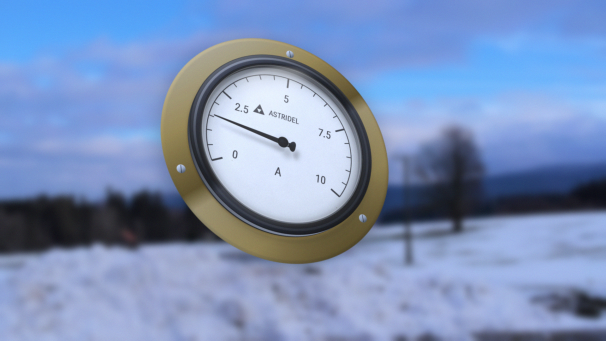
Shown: 1.5 (A)
